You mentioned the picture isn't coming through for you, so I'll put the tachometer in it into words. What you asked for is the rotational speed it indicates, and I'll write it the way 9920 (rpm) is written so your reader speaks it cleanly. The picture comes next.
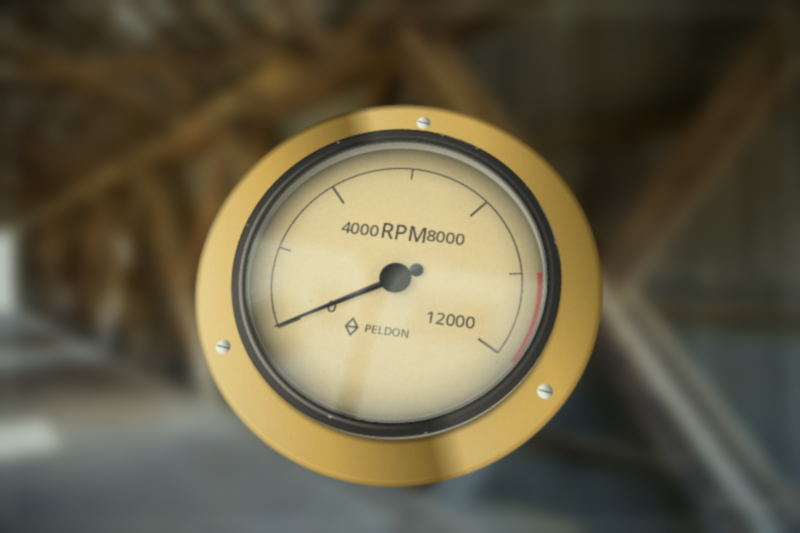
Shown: 0 (rpm)
